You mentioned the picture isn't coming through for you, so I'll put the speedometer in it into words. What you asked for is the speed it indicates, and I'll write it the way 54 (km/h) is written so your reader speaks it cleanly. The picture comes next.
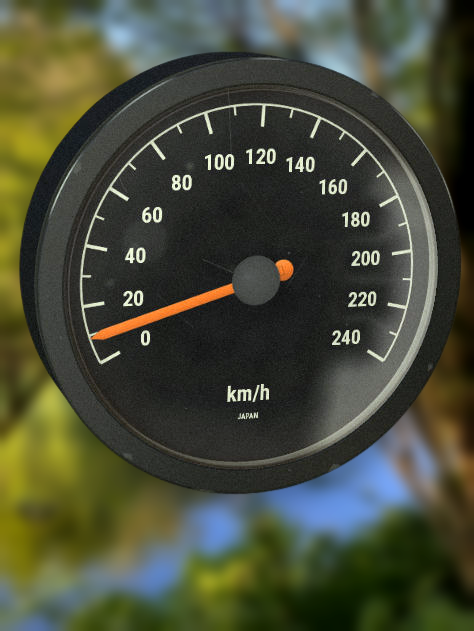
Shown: 10 (km/h)
